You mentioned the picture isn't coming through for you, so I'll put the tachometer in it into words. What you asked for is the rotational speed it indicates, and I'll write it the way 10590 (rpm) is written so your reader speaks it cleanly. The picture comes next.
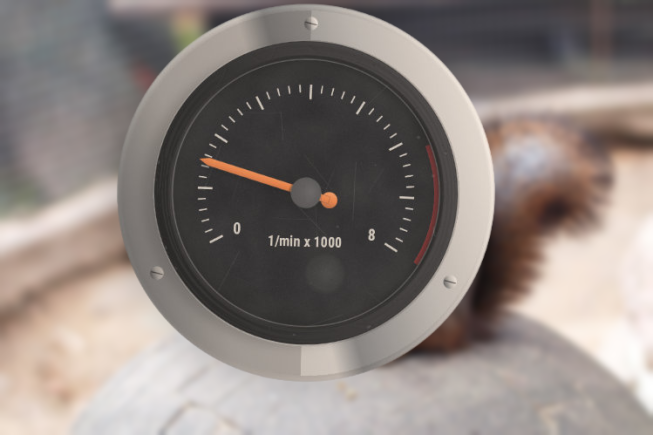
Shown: 1500 (rpm)
